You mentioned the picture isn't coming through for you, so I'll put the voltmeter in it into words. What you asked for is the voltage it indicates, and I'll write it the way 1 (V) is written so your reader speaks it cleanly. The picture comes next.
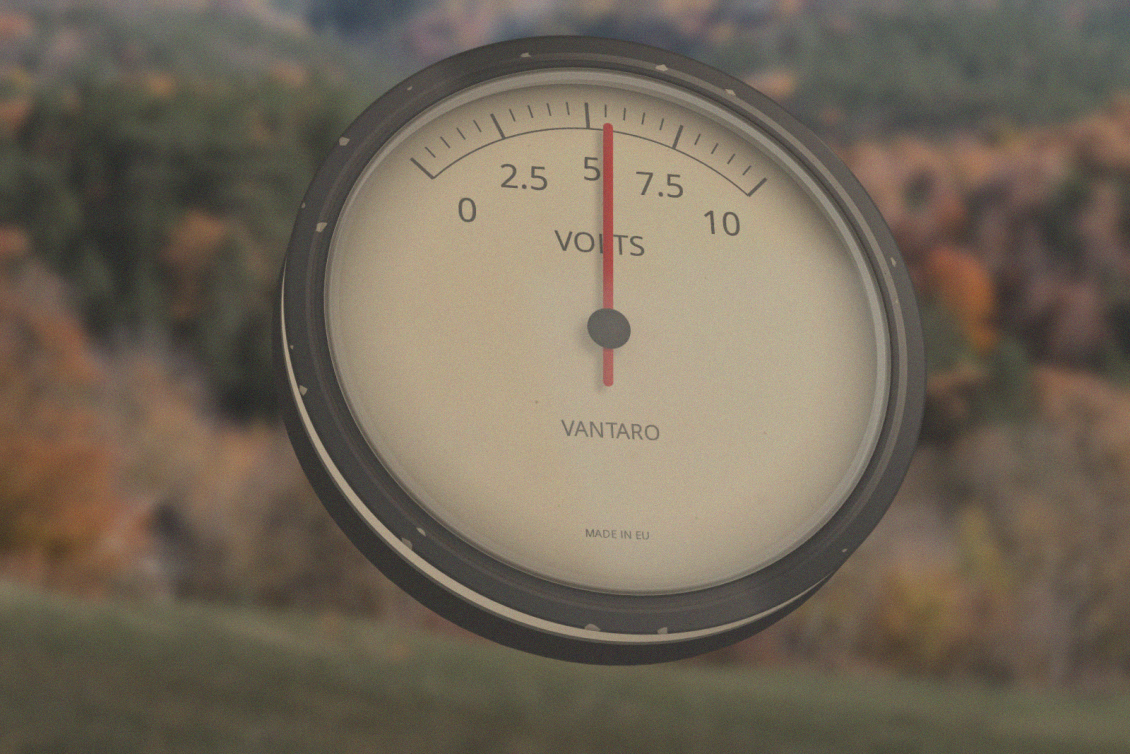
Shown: 5.5 (V)
